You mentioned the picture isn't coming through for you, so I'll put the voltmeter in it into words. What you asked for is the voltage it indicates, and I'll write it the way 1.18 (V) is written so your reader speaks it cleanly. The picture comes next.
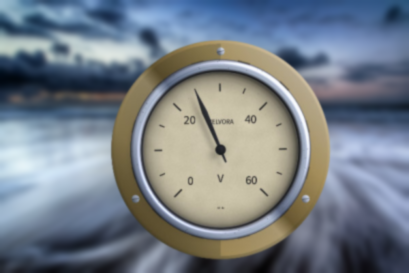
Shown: 25 (V)
